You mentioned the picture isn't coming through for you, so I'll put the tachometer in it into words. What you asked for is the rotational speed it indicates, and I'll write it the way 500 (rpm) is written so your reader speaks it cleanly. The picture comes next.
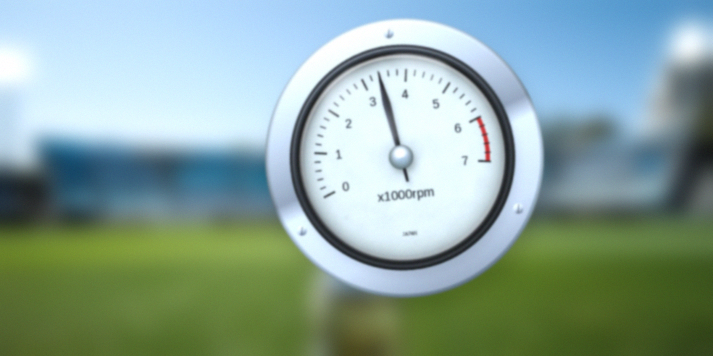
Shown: 3400 (rpm)
